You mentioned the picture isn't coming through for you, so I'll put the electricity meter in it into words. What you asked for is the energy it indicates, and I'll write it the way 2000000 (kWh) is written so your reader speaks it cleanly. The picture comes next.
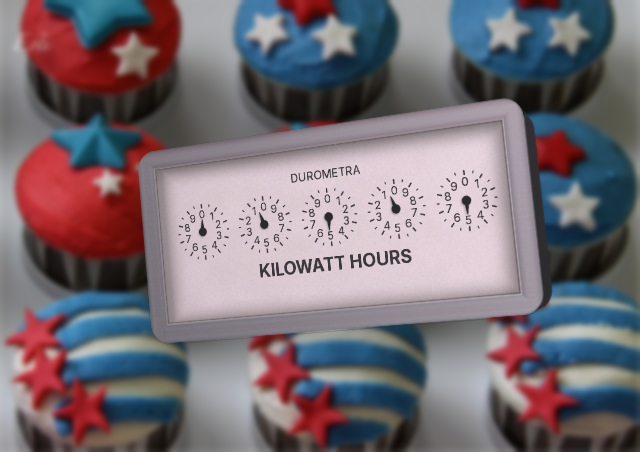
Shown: 505 (kWh)
